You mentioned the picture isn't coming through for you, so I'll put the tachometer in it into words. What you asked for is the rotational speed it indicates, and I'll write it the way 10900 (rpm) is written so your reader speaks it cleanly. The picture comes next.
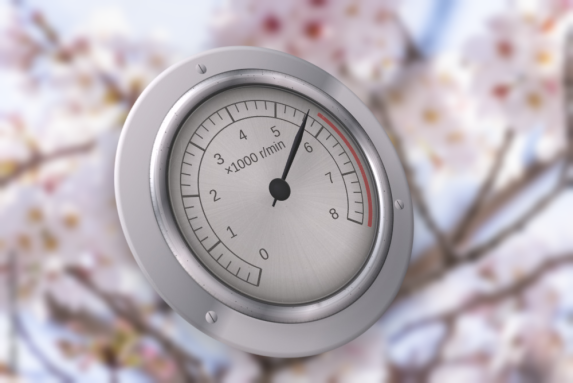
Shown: 5600 (rpm)
